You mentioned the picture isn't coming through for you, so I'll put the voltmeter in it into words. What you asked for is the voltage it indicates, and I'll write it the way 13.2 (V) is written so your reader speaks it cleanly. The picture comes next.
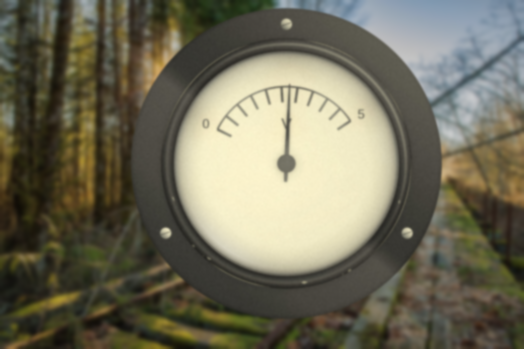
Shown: 2.75 (V)
